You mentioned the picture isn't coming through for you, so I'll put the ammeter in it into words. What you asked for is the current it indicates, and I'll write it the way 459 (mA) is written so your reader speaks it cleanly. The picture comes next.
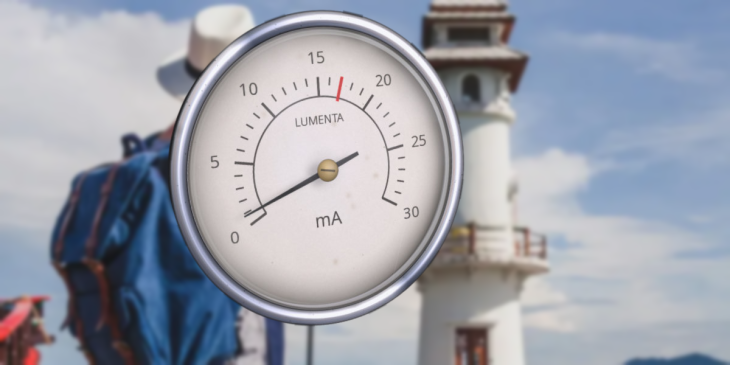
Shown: 1 (mA)
